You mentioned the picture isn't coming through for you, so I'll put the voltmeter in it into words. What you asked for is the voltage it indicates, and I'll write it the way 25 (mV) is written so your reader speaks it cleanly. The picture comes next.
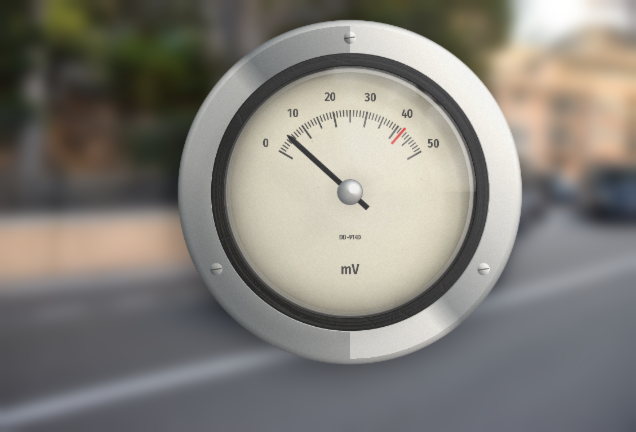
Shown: 5 (mV)
